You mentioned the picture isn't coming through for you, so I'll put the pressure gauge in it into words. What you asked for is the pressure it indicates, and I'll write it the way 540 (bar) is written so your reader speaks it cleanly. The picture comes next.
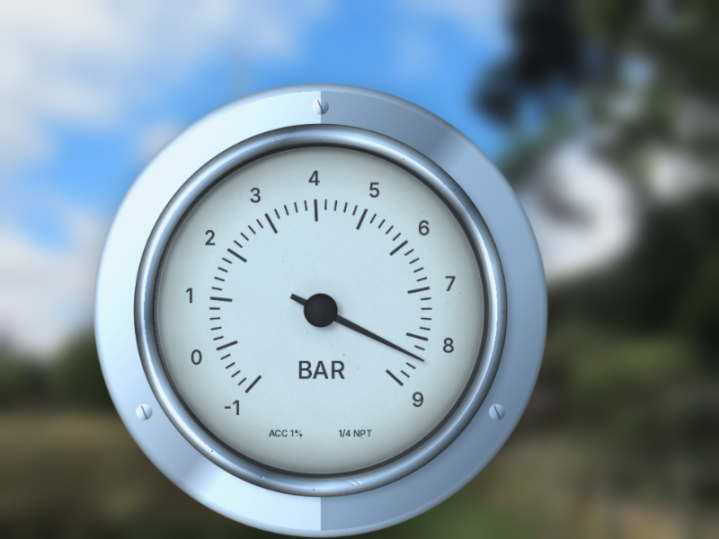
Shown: 8.4 (bar)
